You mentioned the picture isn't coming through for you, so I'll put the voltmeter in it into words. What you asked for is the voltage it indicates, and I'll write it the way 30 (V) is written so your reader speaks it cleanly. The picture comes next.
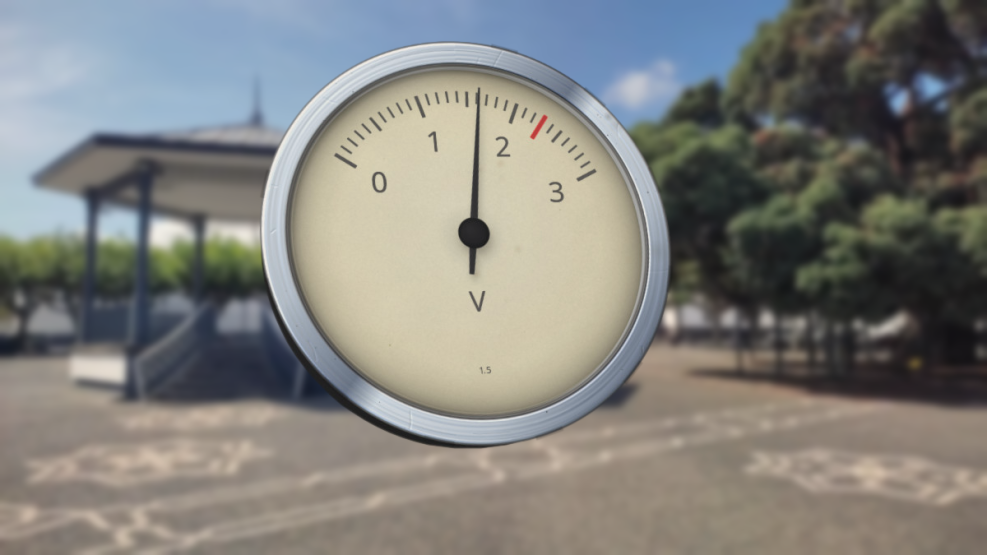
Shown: 1.6 (V)
